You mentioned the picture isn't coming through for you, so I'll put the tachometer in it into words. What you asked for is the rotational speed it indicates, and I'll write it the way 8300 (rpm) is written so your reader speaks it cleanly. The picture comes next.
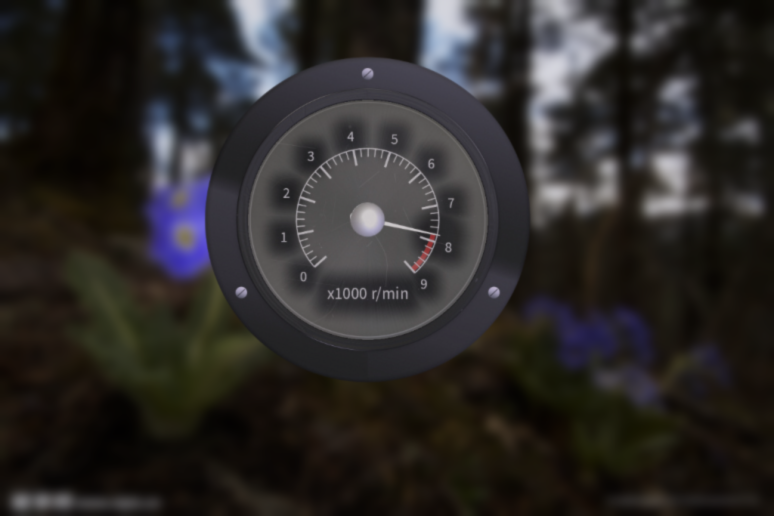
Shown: 7800 (rpm)
